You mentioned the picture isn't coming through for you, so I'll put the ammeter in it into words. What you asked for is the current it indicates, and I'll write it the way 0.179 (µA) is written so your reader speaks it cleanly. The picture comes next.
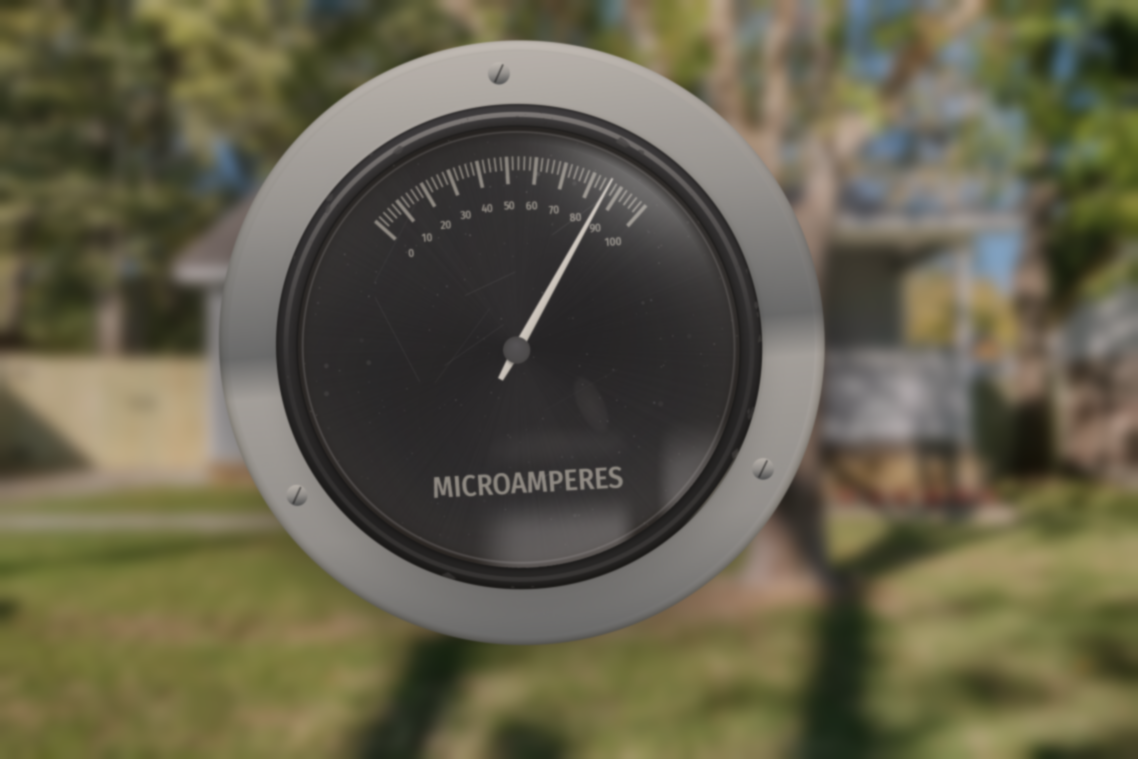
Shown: 86 (µA)
